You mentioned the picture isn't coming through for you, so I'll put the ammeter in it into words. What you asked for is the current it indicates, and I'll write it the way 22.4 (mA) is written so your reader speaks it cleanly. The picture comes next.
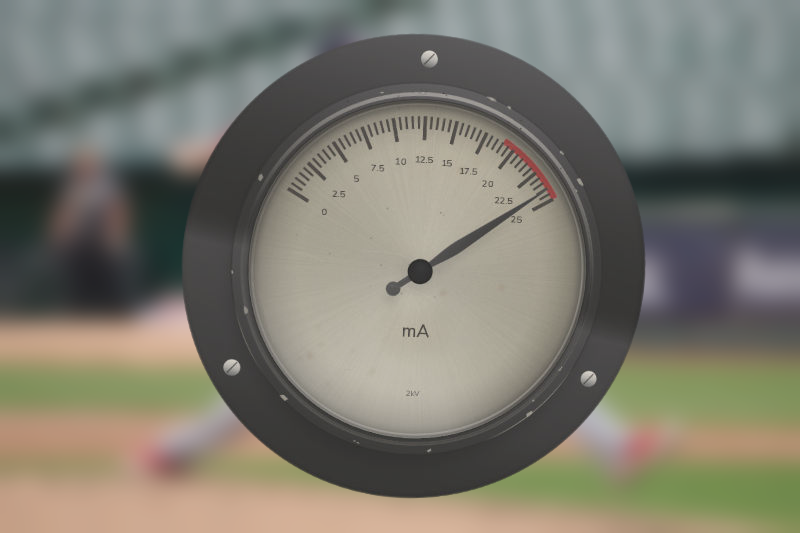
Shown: 24 (mA)
